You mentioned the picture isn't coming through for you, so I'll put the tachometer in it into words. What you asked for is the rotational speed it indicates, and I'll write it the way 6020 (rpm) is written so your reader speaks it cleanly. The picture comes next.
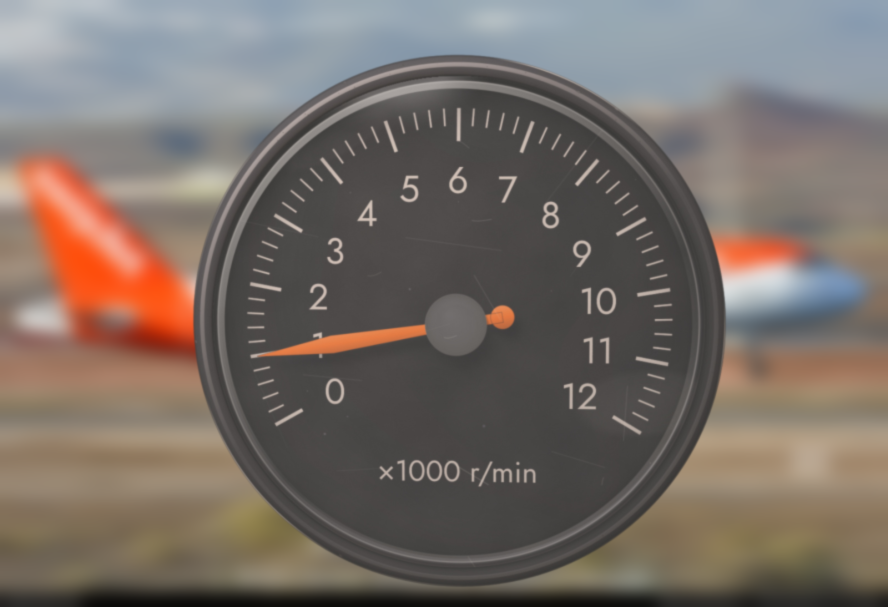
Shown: 1000 (rpm)
